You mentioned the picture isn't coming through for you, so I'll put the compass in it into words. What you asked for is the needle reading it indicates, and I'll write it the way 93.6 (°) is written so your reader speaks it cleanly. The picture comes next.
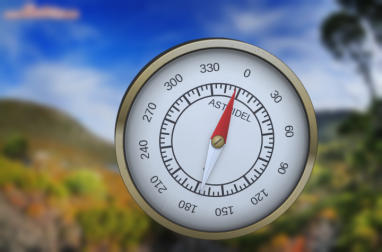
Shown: 355 (°)
